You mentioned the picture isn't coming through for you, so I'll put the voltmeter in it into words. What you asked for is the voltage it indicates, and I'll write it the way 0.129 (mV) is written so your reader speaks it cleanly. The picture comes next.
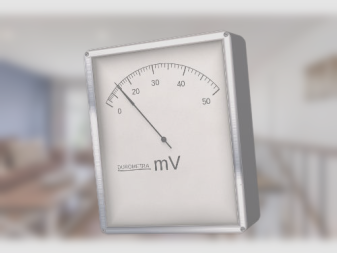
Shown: 15 (mV)
